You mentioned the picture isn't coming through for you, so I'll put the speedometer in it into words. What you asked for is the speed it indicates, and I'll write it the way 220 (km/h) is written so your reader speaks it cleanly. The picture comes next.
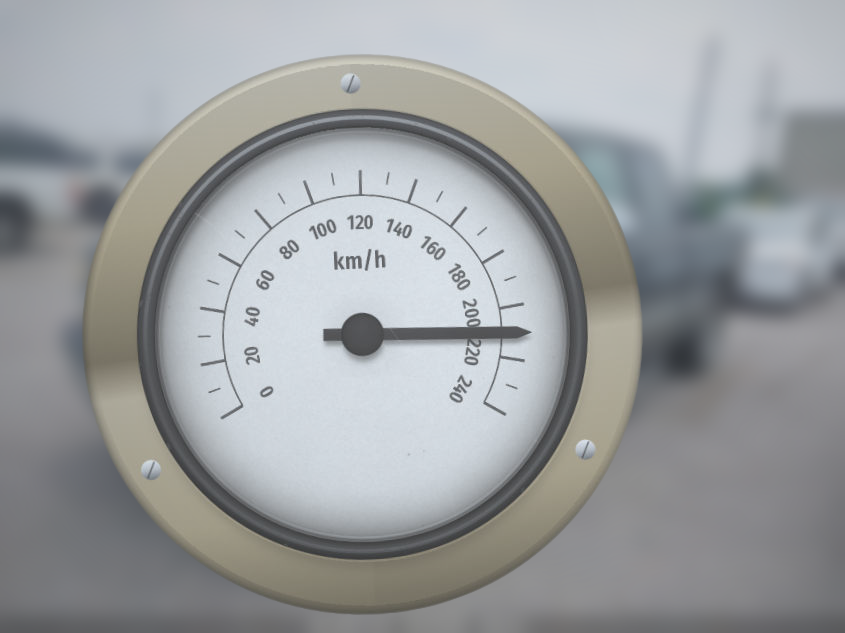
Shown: 210 (km/h)
